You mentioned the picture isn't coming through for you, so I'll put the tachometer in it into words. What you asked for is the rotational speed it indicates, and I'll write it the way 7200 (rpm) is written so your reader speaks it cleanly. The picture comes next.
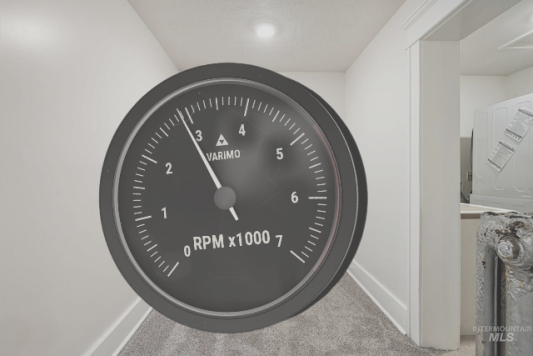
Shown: 2900 (rpm)
